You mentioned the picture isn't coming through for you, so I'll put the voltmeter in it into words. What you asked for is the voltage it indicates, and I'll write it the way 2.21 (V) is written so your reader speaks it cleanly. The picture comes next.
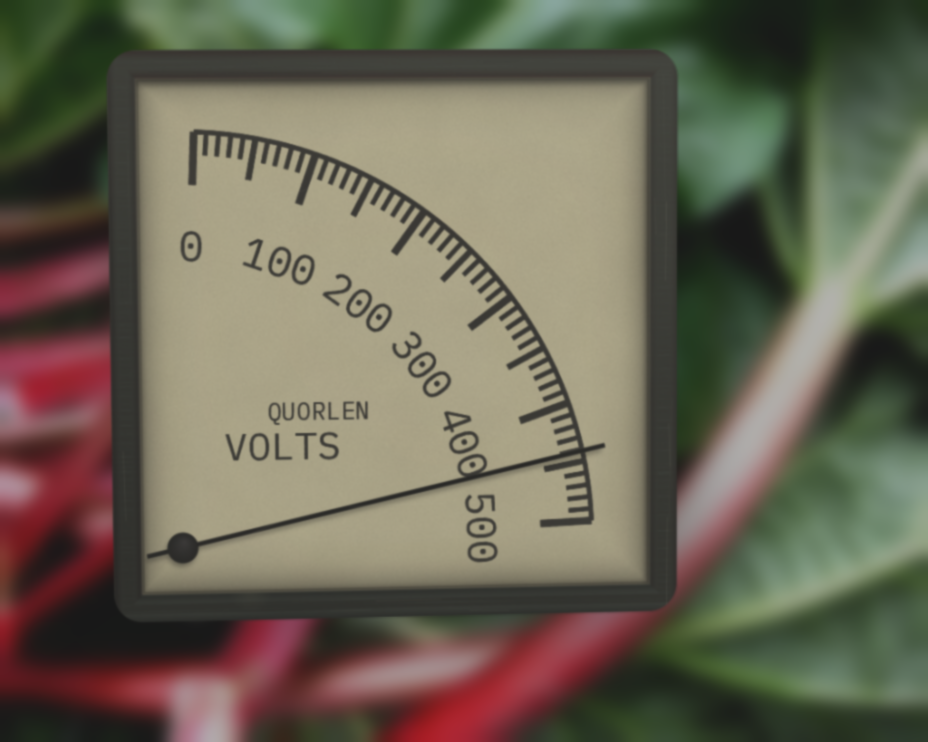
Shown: 440 (V)
